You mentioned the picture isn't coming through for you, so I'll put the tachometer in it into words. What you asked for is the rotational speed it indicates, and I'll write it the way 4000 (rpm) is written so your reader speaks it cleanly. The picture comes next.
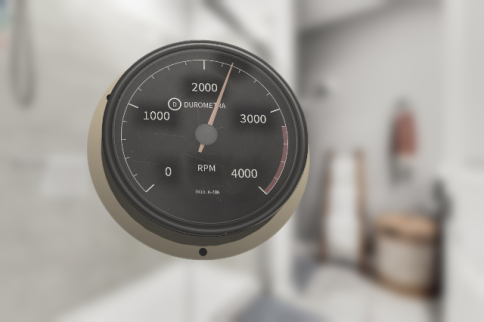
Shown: 2300 (rpm)
